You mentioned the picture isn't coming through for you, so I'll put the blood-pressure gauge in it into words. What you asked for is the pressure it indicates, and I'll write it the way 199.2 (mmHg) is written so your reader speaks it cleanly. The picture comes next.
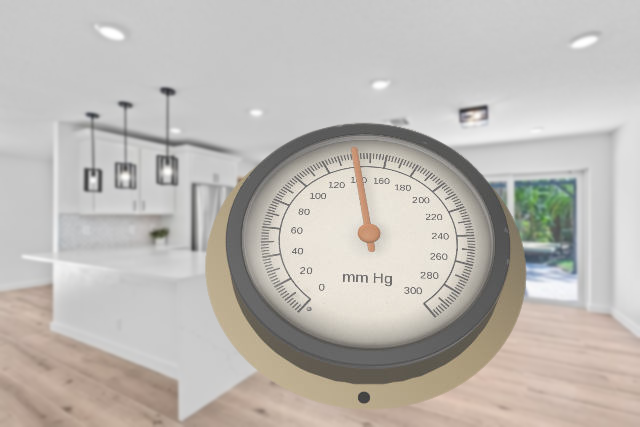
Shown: 140 (mmHg)
